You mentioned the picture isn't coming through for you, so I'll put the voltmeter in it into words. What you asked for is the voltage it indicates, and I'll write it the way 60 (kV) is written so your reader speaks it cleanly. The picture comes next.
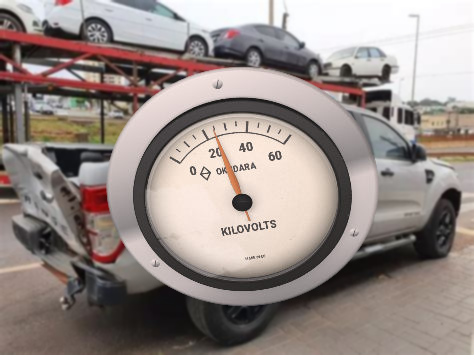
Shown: 25 (kV)
